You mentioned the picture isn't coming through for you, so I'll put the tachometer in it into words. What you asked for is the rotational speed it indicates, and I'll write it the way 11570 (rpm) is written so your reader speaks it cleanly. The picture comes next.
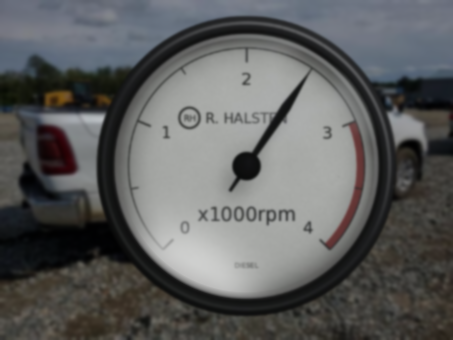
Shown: 2500 (rpm)
